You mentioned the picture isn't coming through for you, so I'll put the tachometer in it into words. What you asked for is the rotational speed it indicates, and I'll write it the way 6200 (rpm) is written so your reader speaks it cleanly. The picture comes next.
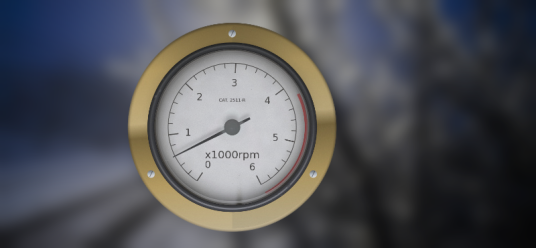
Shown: 600 (rpm)
